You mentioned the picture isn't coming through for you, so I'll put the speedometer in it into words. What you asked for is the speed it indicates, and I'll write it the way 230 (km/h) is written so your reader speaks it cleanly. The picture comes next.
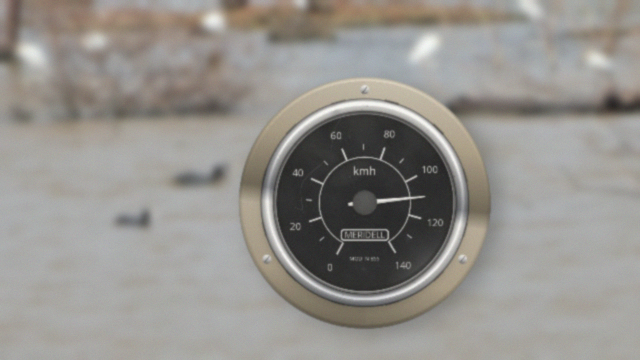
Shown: 110 (km/h)
